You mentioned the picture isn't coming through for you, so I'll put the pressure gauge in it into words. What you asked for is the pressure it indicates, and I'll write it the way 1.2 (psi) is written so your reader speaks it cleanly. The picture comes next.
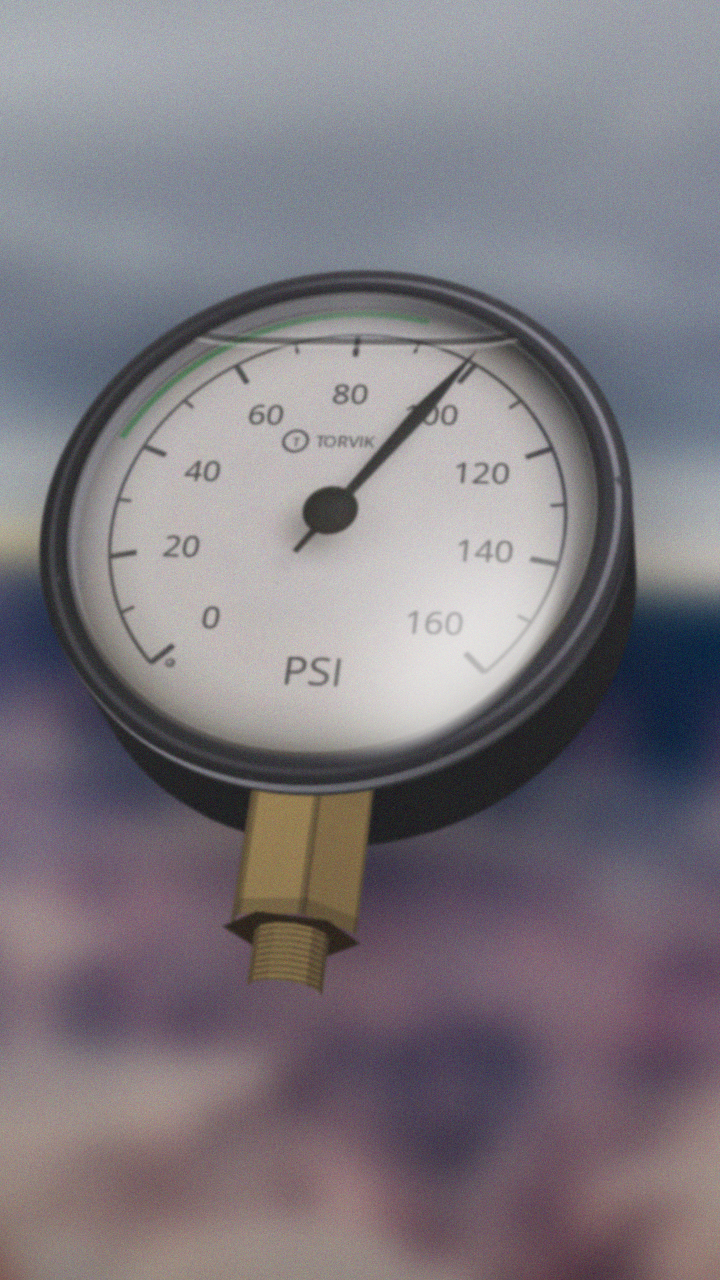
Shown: 100 (psi)
